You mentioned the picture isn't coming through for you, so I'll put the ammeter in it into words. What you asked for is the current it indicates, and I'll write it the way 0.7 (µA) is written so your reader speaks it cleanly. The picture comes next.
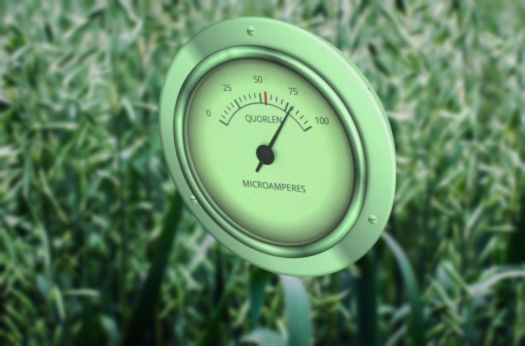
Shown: 80 (µA)
